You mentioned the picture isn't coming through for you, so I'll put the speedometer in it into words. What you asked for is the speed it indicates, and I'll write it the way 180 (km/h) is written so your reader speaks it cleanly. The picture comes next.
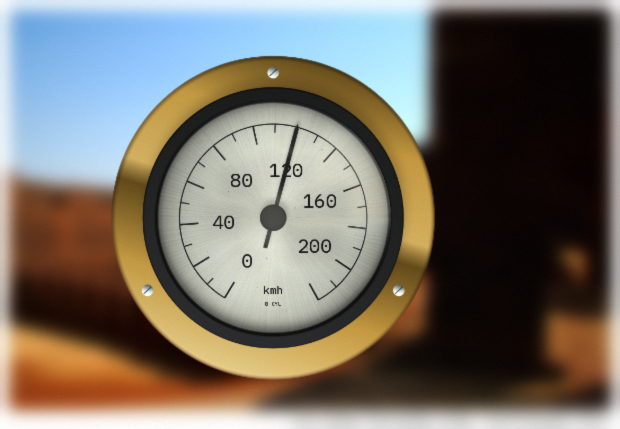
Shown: 120 (km/h)
